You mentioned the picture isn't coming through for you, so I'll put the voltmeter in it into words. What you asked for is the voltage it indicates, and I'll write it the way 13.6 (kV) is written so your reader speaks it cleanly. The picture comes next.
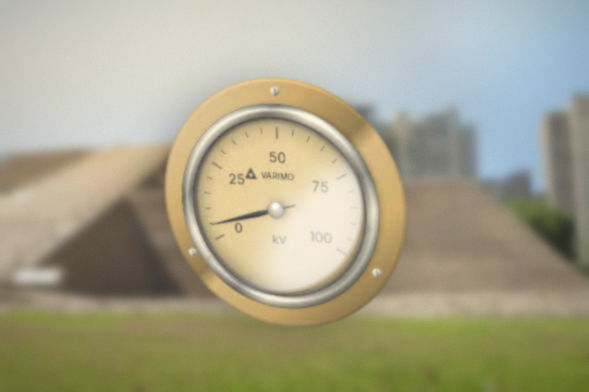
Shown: 5 (kV)
